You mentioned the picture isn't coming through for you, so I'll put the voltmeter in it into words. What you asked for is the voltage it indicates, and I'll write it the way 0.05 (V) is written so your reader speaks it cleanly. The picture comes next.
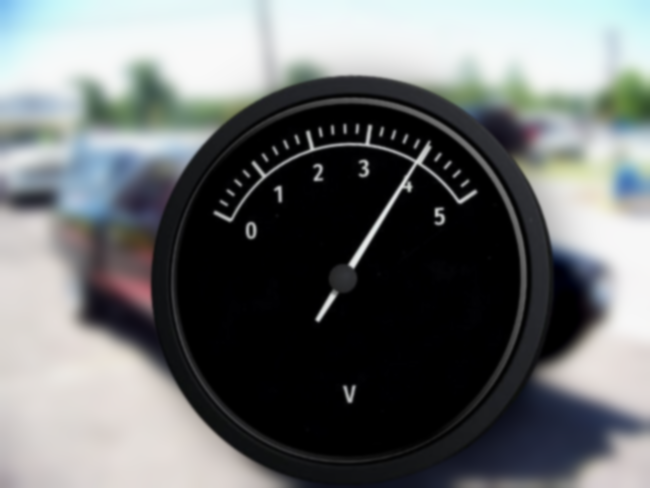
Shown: 4 (V)
